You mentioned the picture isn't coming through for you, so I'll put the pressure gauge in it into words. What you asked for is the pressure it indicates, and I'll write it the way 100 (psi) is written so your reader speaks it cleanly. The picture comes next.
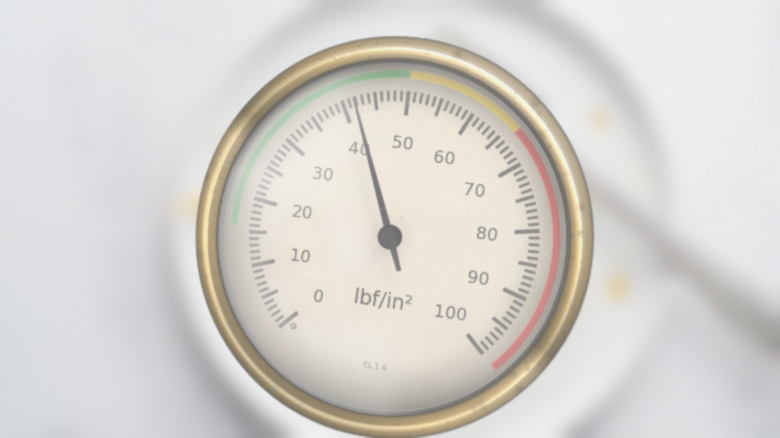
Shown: 42 (psi)
